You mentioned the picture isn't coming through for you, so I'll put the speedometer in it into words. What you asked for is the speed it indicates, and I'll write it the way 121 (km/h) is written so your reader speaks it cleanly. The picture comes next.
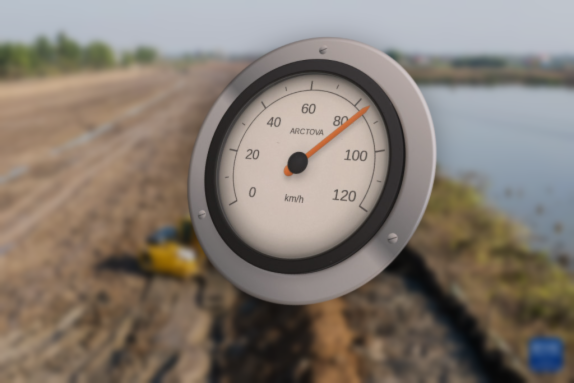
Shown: 85 (km/h)
